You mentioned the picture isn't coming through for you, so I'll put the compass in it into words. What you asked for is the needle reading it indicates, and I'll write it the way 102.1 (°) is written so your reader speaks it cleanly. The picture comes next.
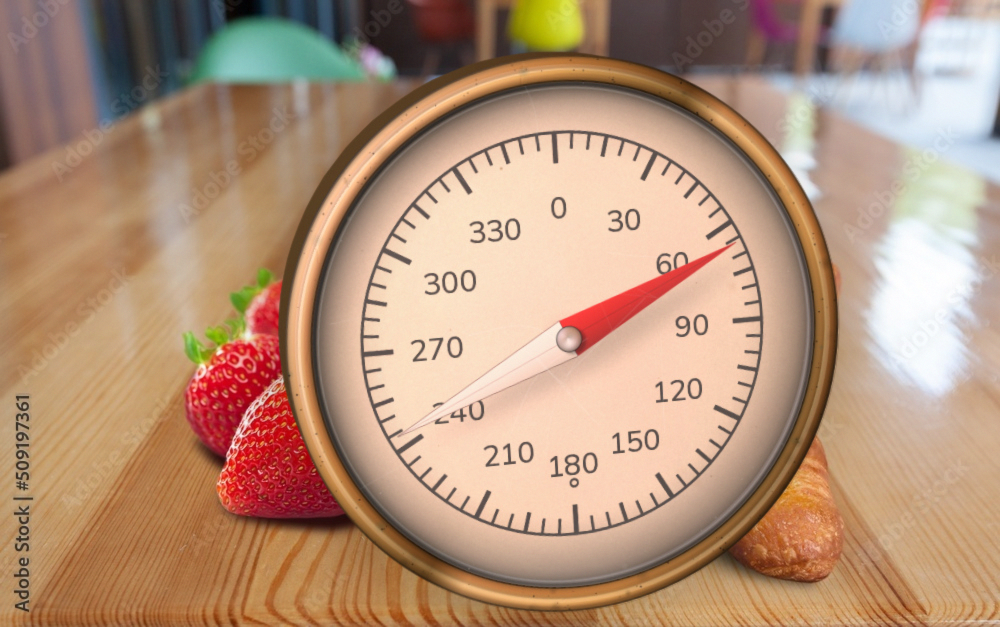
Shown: 65 (°)
